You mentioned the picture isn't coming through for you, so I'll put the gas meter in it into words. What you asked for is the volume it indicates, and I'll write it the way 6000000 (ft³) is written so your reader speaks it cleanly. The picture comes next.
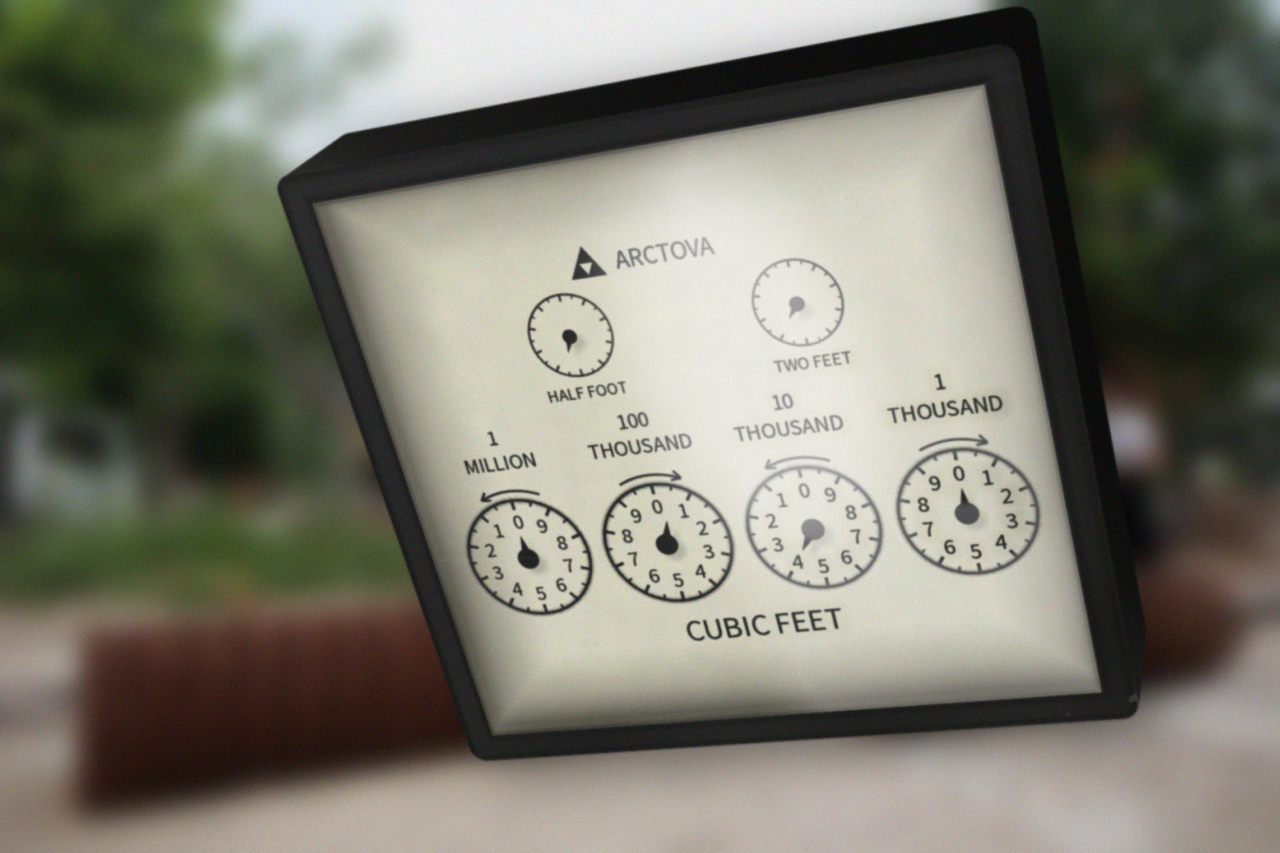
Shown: 4000 (ft³)
